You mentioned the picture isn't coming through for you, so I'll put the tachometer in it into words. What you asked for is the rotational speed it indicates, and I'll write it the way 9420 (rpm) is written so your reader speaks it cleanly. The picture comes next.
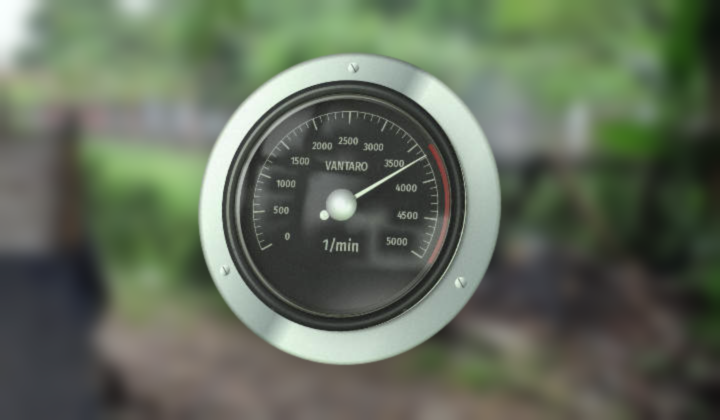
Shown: 3700 (rpm)
